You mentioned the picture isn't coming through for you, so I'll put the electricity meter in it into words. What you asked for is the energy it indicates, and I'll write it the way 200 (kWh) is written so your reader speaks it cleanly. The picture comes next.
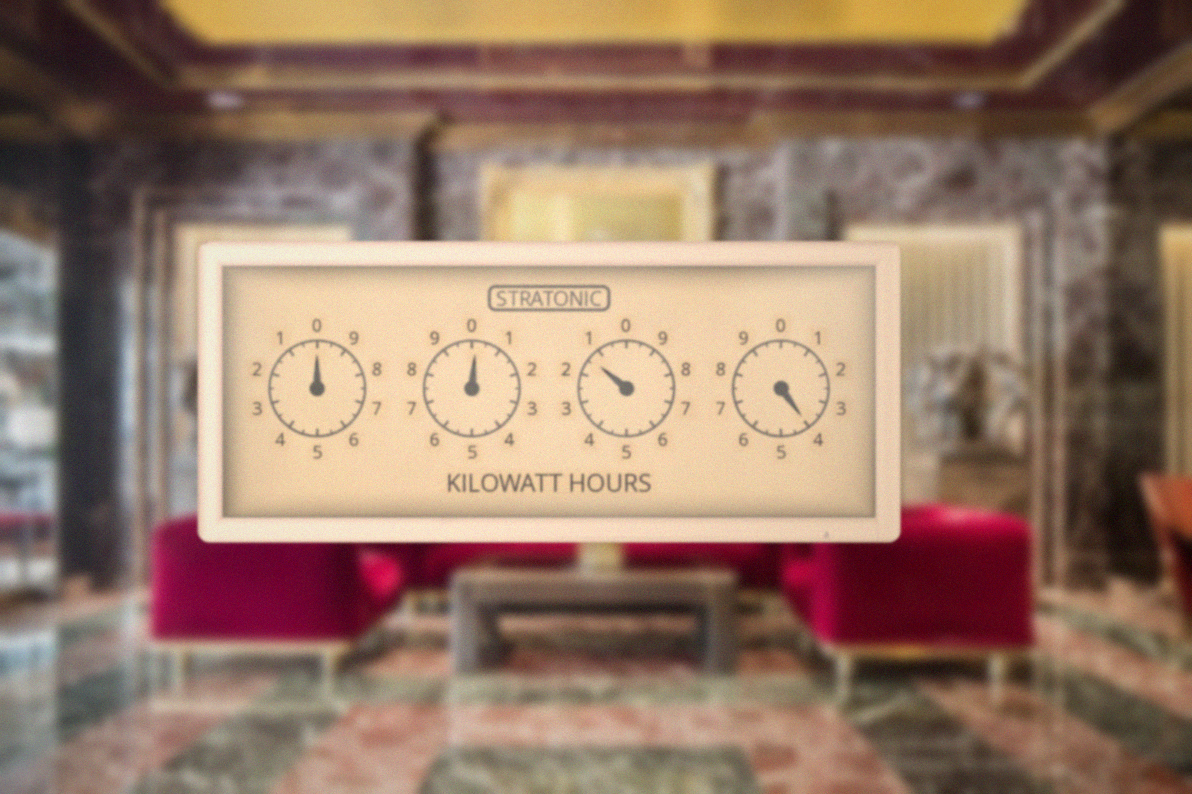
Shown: 14 (kWh)
